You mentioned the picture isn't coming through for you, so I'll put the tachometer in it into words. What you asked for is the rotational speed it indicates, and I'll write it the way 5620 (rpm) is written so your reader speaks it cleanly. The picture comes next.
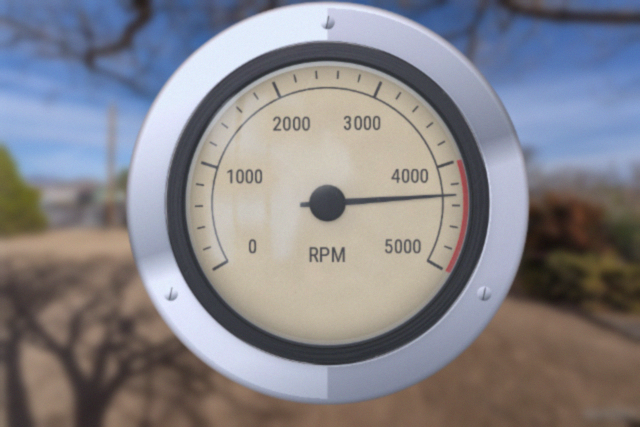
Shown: 4300 (rpm)
